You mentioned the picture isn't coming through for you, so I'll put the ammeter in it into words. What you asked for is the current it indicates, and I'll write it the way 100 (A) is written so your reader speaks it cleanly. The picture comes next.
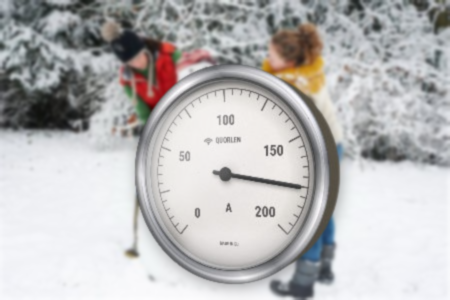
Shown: 175 (A)
